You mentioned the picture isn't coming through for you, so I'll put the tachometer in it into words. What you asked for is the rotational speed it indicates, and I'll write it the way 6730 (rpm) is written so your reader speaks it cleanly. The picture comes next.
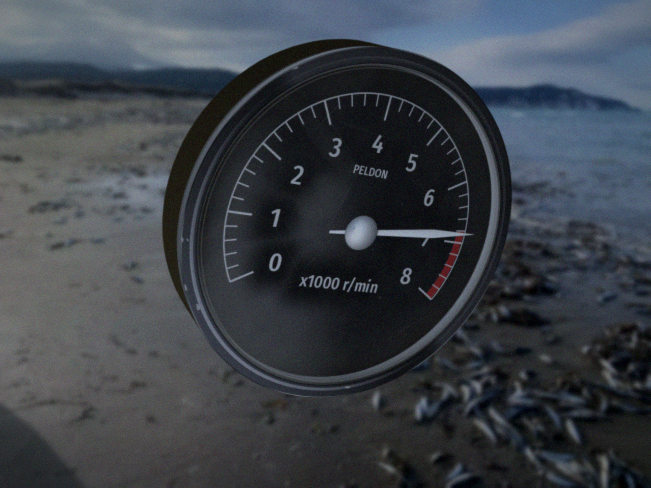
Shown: 6800 (rpm)
